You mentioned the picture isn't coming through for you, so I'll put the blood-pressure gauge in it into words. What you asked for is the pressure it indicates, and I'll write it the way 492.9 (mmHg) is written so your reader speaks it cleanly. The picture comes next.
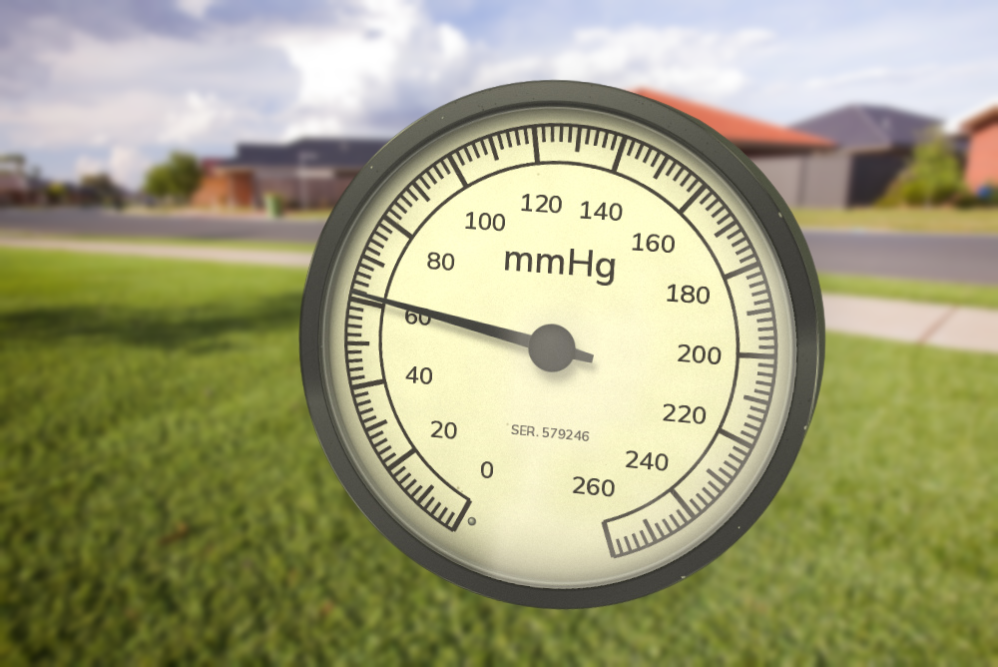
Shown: 62 (mmHg)
